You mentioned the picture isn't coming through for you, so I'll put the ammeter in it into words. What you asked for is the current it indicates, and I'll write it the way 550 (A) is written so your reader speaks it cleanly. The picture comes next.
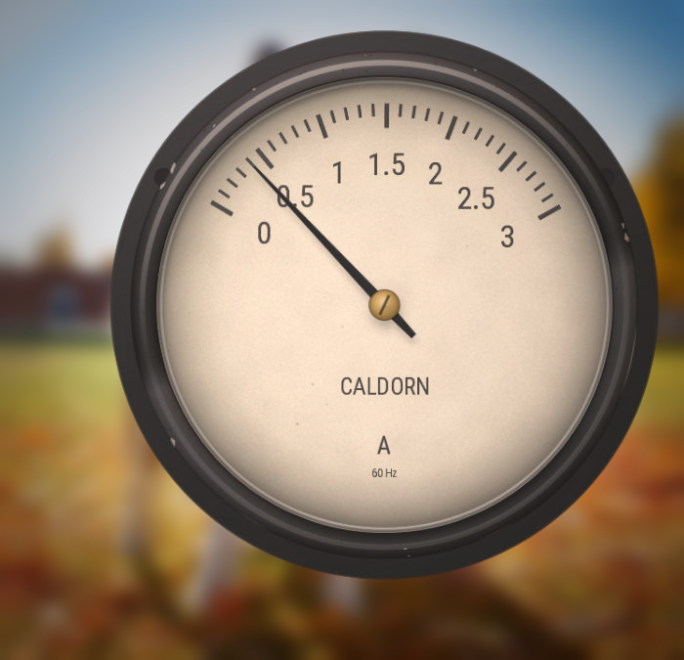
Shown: 0.4 (A)
